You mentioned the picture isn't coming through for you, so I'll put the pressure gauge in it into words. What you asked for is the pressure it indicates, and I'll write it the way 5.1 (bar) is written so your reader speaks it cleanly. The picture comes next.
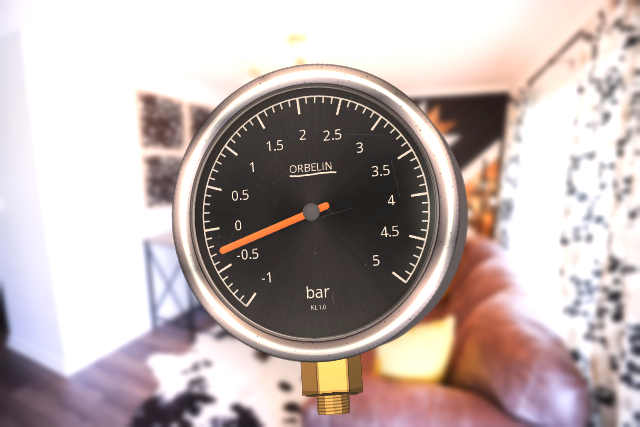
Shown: -0.3 (bar)
